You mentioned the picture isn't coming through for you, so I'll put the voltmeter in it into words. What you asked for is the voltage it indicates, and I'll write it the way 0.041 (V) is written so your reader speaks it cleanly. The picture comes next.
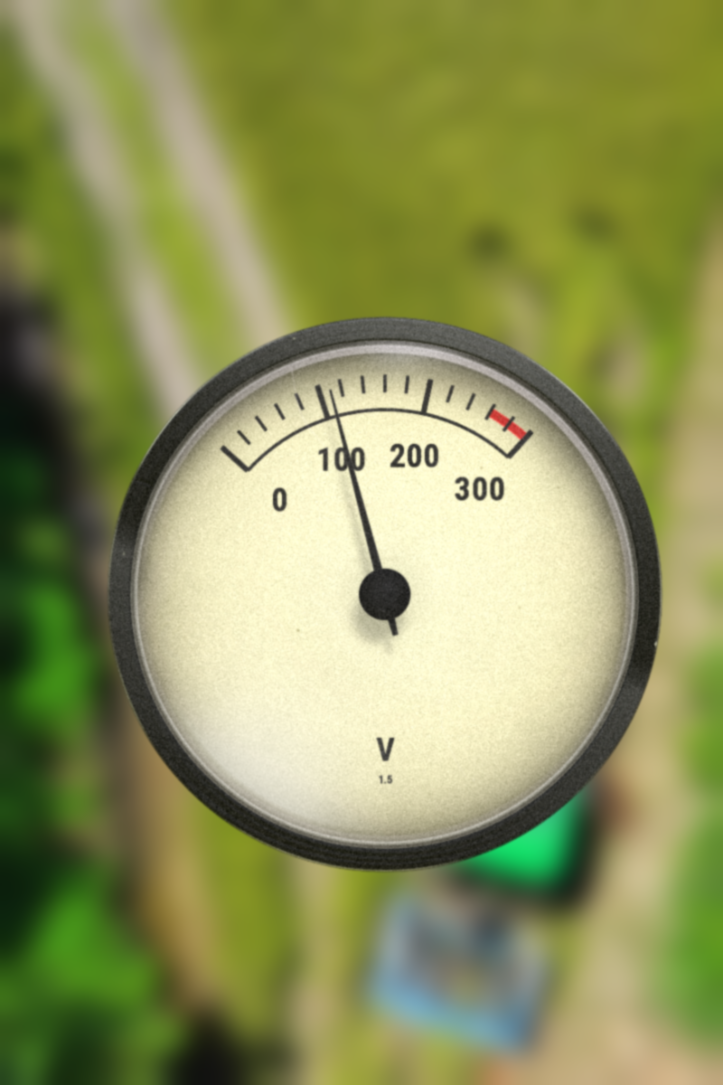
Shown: 110 (V)
